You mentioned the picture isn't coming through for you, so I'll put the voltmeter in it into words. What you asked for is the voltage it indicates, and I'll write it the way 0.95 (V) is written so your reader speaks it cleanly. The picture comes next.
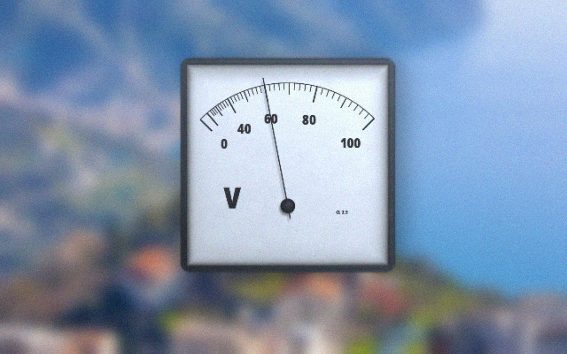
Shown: 60 (V)
